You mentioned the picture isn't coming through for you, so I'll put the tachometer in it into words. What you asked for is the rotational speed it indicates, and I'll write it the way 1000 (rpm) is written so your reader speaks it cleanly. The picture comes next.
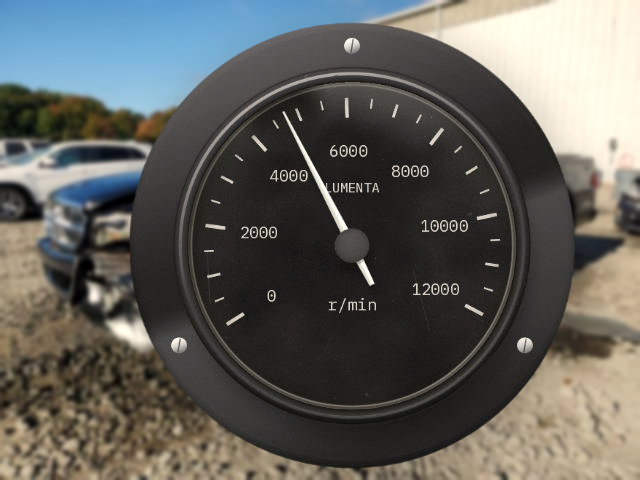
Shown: 4750 (rpm)
